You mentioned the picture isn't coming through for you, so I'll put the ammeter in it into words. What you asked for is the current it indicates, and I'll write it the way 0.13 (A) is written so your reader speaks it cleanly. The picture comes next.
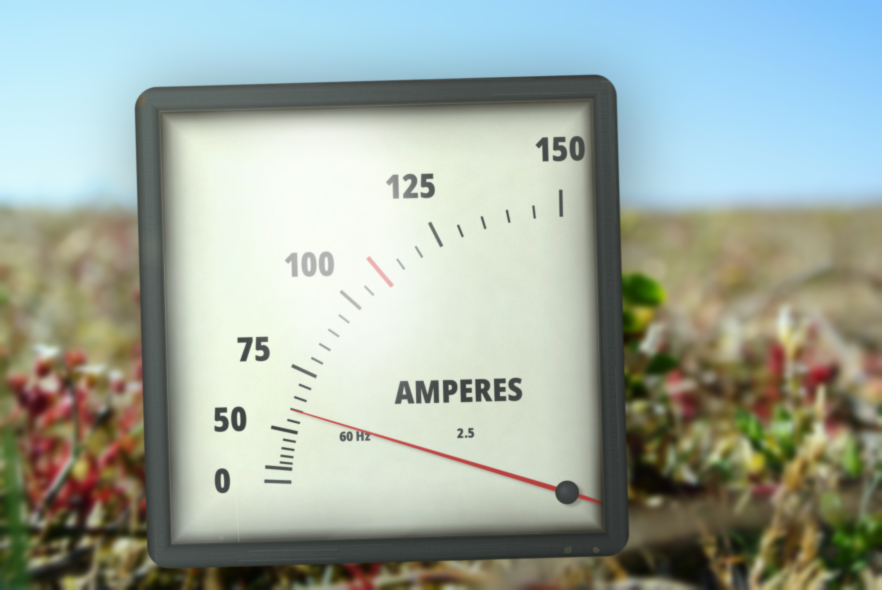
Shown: 60 (A)
